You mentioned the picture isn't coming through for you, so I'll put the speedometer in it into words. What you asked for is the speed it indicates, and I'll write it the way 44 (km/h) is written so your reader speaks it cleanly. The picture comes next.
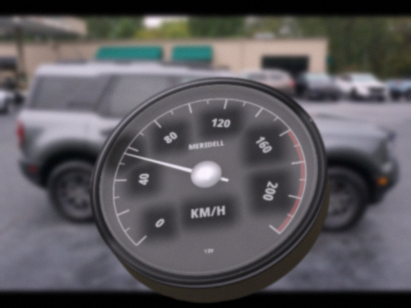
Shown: 55 (km/h)
